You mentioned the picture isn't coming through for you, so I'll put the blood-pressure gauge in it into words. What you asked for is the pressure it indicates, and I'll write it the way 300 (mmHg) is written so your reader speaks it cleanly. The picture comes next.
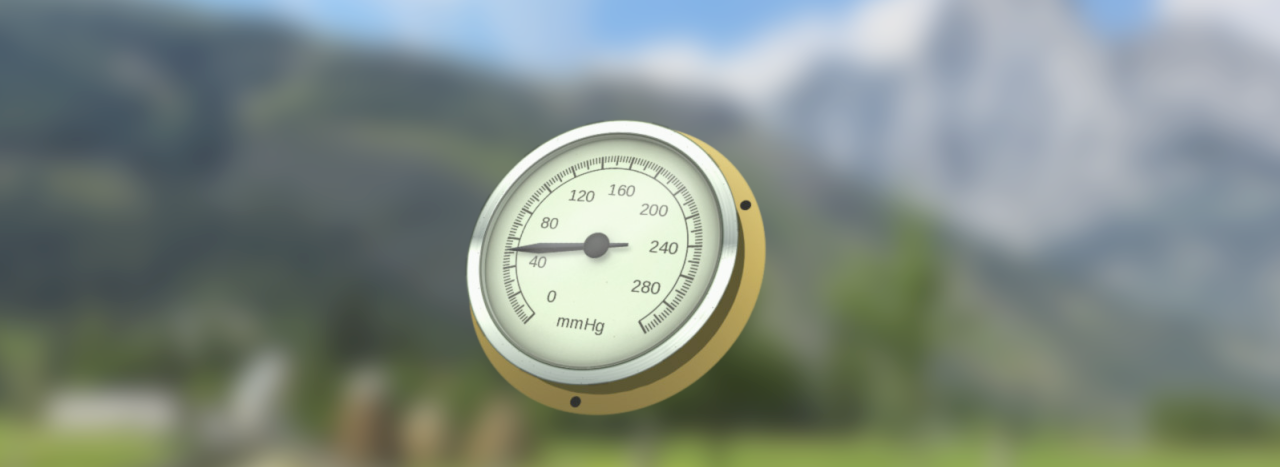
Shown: 50 (mmHg)
